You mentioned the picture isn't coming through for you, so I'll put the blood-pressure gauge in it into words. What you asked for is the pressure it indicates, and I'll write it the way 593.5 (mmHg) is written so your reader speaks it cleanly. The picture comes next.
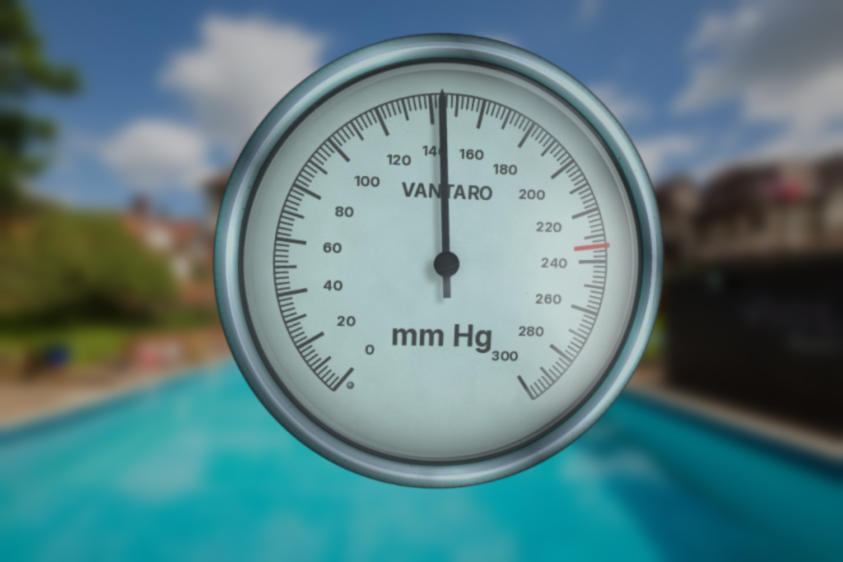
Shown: 144 (mmHg)
